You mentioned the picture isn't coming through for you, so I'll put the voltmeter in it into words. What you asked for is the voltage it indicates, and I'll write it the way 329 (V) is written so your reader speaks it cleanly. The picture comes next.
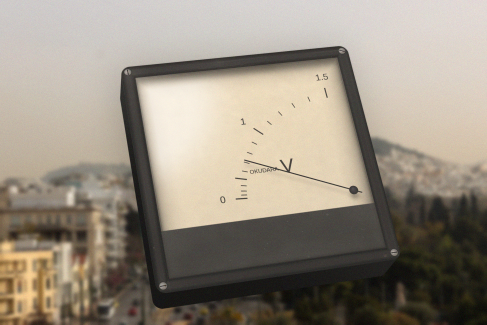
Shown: 0.7 (V)
